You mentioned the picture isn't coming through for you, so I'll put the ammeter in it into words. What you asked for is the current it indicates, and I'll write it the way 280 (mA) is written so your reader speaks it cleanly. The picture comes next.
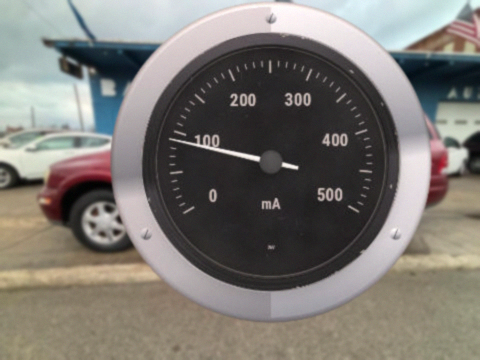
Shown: 90 (mA)
